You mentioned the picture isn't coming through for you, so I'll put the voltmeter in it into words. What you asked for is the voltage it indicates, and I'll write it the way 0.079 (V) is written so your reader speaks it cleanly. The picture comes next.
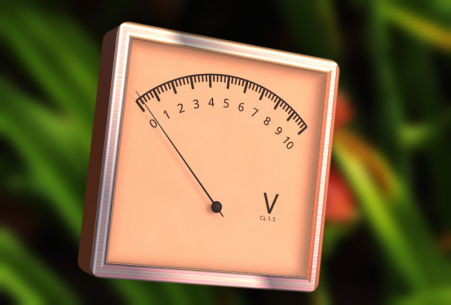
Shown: 0.2 (V)
